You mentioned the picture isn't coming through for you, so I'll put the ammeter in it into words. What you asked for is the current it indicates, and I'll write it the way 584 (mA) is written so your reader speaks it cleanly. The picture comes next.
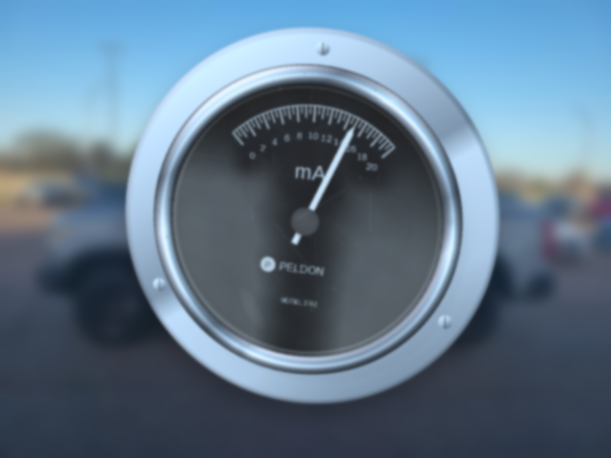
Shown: 15 (mA)
